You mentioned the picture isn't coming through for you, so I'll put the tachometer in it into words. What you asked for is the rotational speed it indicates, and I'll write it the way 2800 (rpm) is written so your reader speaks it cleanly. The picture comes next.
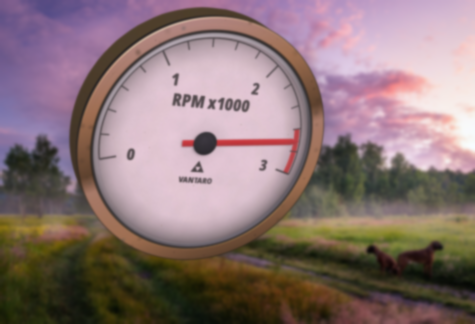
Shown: 2700 (rpm)
